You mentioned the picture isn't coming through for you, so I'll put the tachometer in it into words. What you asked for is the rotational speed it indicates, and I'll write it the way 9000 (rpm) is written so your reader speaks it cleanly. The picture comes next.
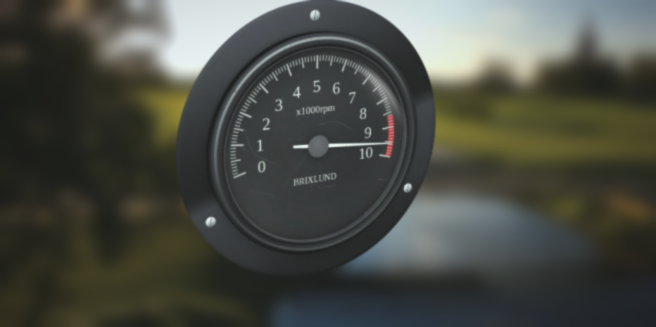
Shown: 9500 (rpm)
